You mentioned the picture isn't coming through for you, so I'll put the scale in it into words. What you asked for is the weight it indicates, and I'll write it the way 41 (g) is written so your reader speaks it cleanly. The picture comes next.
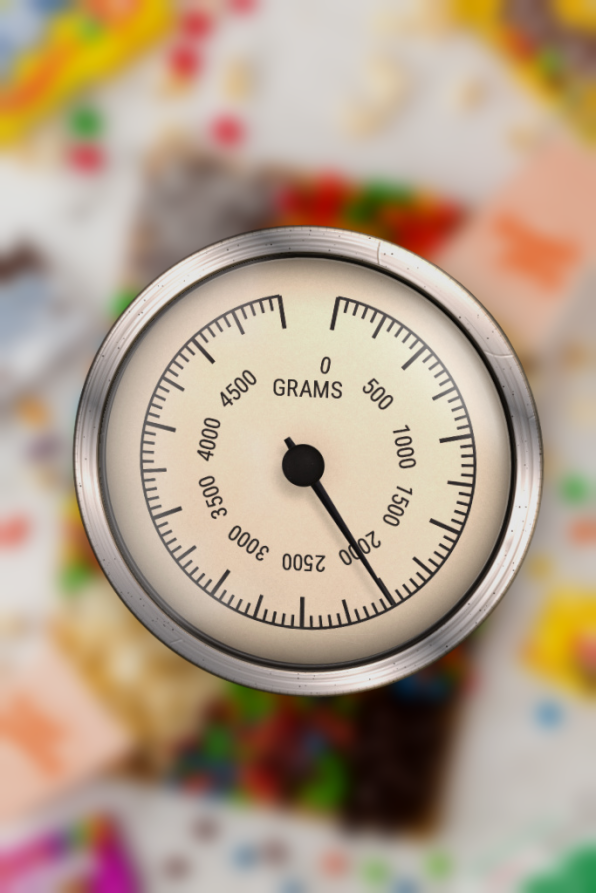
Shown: 2000 (g)
